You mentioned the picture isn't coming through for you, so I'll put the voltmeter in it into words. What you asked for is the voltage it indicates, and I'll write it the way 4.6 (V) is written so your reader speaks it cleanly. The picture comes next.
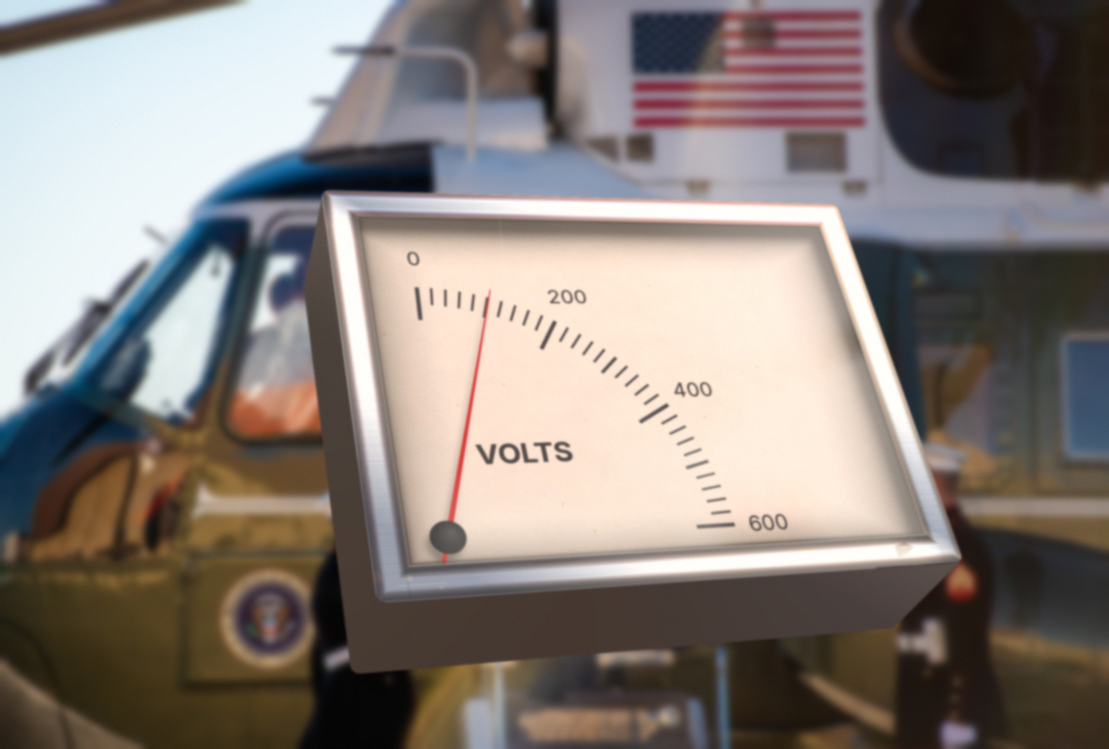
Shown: 100 (V)
